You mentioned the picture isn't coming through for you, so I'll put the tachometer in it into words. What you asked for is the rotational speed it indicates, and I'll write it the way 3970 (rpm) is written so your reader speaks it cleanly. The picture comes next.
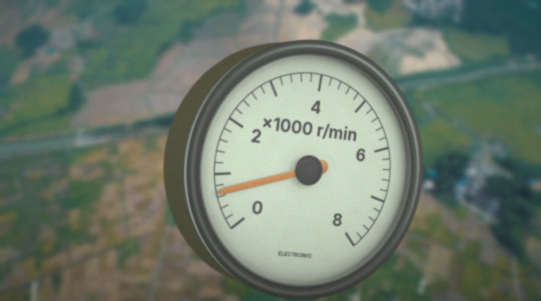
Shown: 700 (rpm)
